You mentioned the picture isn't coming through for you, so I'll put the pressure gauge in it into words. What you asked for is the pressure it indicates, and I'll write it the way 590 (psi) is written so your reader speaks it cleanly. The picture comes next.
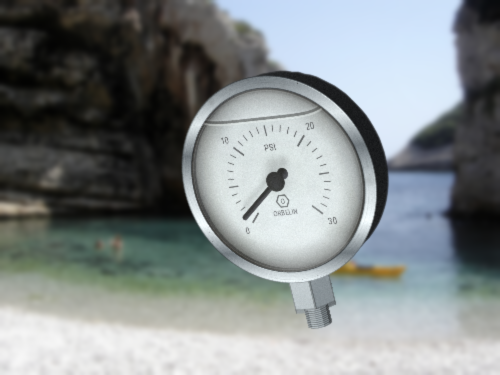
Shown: 1 (psi)
